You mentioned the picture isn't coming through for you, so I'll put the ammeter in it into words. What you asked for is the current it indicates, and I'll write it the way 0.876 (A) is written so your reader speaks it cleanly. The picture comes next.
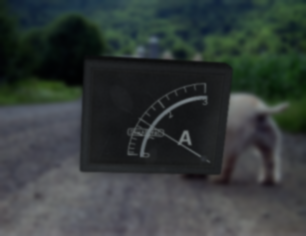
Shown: 1.4 (A)
